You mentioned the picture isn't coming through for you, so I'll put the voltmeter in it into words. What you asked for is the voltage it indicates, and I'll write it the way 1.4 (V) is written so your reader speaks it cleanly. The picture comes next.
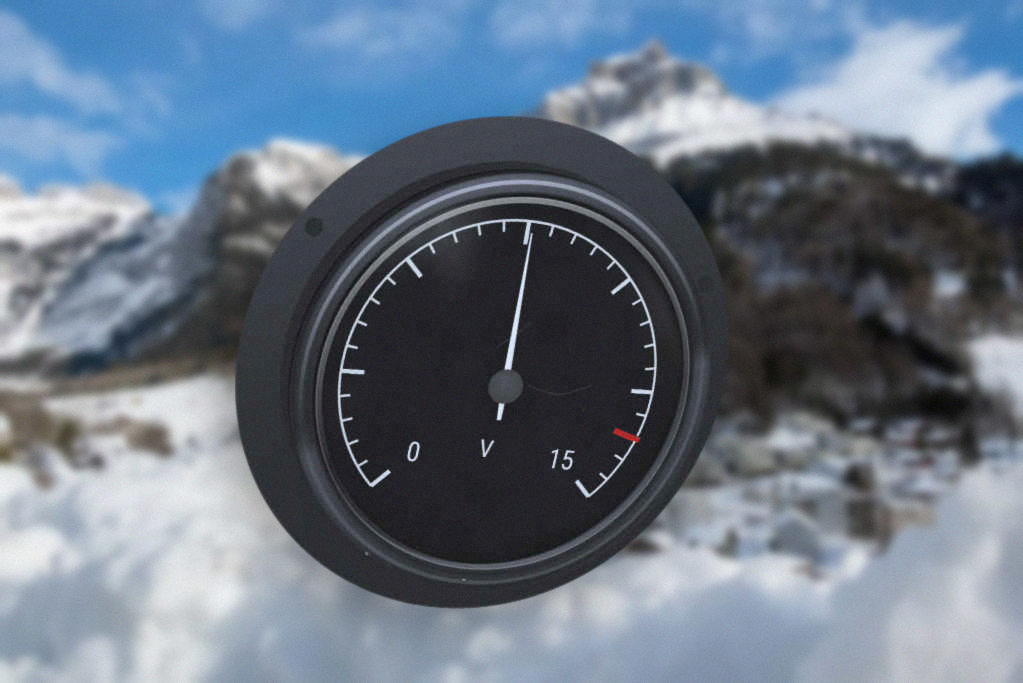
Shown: 7.5 (V)
